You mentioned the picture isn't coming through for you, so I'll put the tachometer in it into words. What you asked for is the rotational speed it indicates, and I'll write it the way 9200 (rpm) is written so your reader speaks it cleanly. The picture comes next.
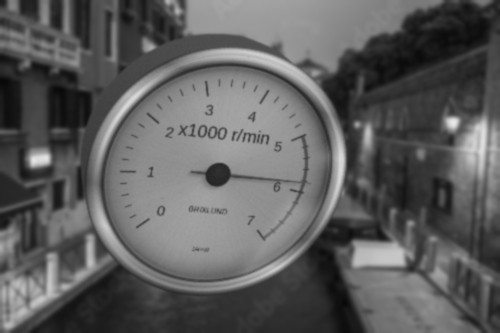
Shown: 5800 (rpm)
